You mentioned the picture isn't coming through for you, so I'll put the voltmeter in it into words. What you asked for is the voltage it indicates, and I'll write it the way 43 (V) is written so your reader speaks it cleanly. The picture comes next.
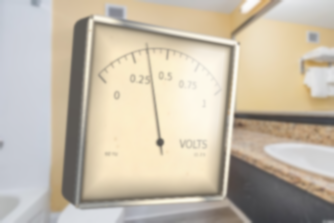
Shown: 0.35 (V)
